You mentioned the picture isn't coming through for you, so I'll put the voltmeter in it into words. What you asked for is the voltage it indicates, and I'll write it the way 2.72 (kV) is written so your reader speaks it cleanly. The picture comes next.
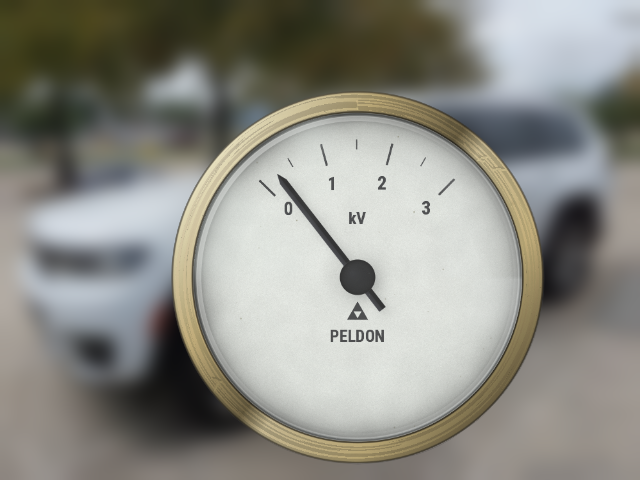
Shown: 0.25 (kV)
